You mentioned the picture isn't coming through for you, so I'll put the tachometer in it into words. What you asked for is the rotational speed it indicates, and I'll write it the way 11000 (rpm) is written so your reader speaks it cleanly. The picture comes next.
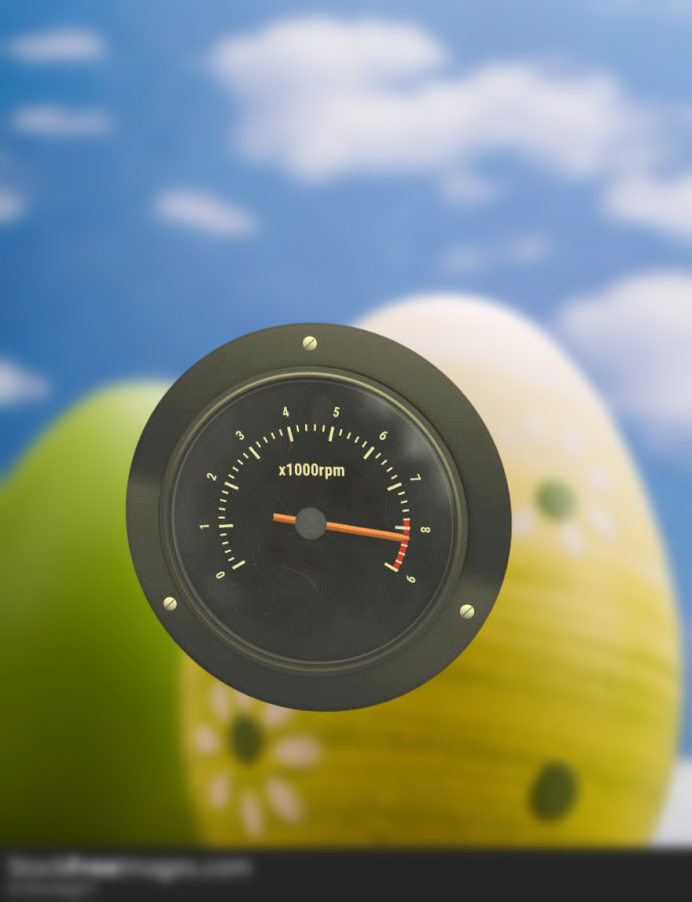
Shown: 8200 (rpm)
